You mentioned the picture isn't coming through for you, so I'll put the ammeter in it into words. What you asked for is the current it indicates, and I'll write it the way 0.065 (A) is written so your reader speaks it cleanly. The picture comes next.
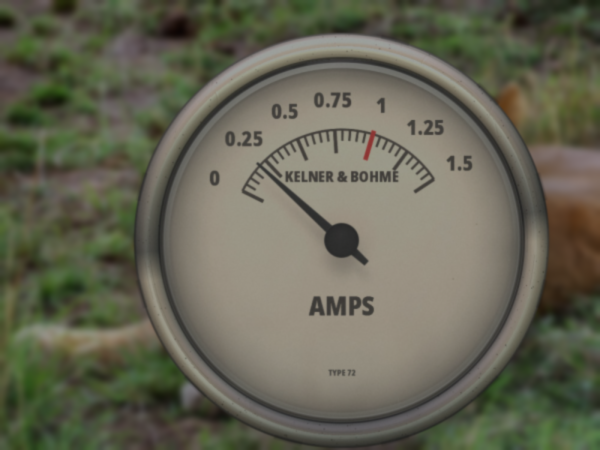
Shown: 0.2 (A)
